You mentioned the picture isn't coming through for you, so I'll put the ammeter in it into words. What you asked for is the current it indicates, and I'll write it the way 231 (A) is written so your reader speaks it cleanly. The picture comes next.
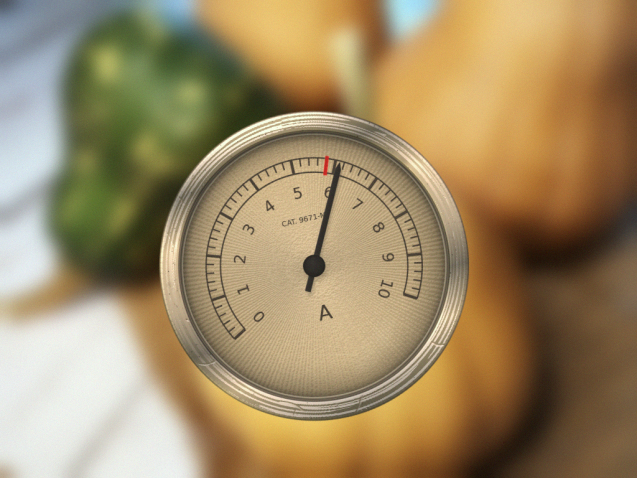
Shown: 6.1 (A)
